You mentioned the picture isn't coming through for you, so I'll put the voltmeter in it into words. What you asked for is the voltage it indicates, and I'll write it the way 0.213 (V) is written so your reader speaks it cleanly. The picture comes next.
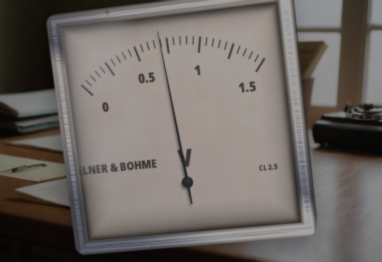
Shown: 0.7 (V)
